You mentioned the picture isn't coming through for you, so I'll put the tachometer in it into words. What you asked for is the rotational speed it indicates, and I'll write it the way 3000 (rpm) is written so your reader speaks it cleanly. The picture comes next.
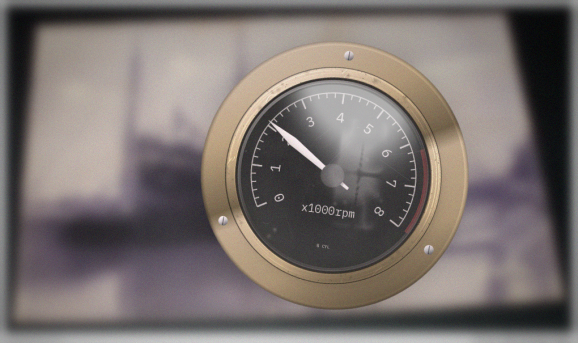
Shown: 2100 (rpm)
